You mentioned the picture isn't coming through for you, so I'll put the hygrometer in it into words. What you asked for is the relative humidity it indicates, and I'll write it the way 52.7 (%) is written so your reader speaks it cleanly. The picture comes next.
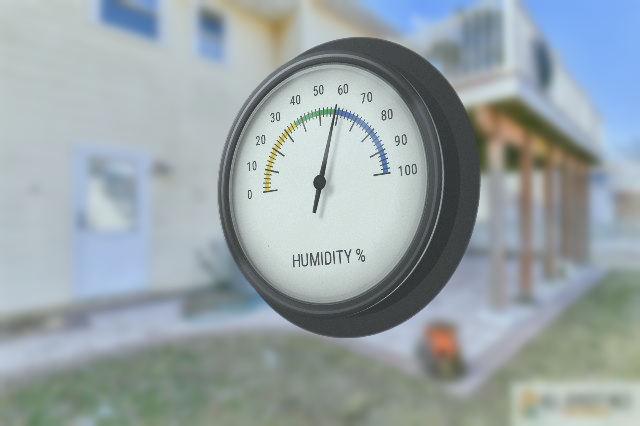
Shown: 60 (%)
